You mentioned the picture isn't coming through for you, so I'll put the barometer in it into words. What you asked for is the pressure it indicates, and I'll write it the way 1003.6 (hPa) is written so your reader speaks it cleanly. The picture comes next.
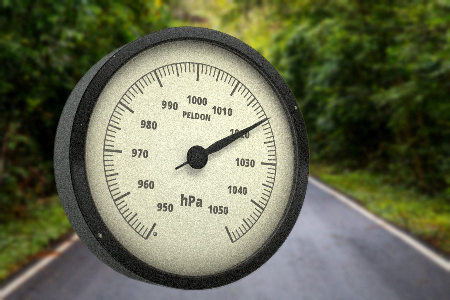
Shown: 1020 (hPa)
